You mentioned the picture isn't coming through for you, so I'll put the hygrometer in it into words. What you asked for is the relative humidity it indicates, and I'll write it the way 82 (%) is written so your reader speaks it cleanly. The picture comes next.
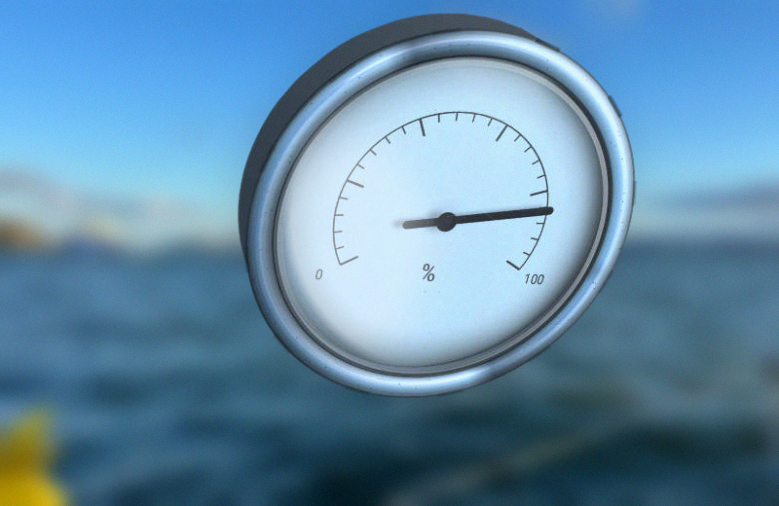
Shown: 84 (%)
